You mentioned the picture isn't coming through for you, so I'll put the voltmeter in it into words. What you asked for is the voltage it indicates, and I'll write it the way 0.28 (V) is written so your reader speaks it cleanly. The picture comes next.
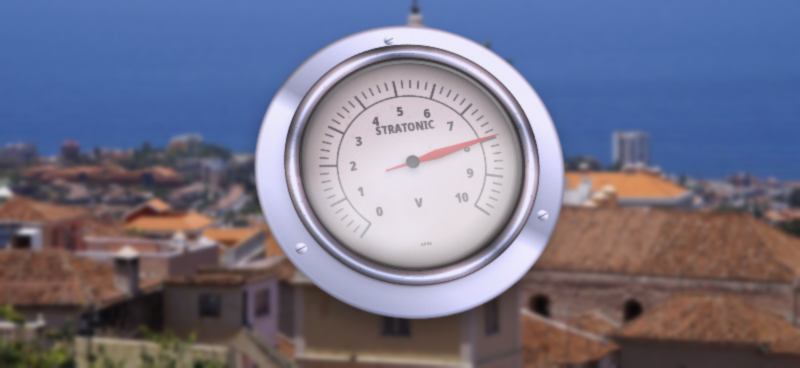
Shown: 8 (V)
